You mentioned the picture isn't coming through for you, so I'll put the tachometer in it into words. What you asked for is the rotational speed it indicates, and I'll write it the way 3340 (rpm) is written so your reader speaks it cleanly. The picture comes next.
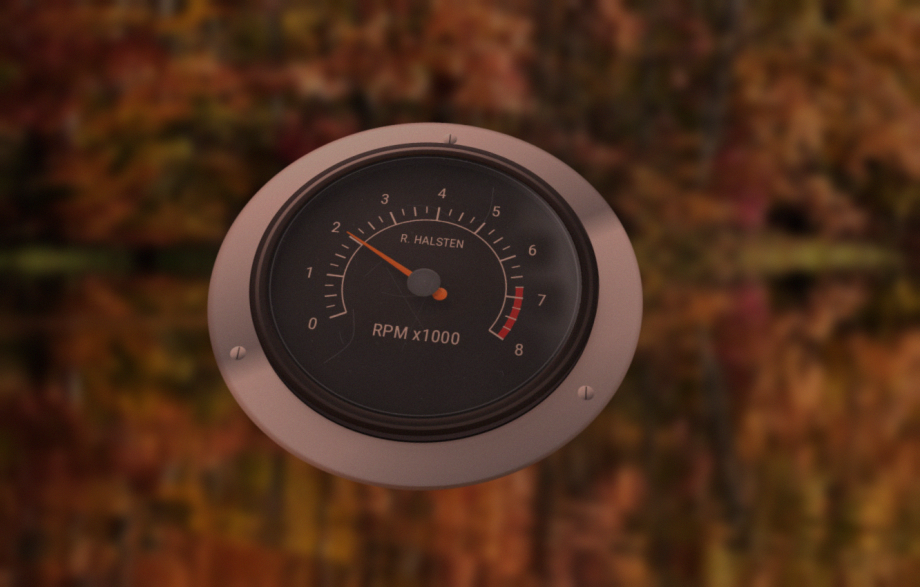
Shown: 2000 (rpm)
